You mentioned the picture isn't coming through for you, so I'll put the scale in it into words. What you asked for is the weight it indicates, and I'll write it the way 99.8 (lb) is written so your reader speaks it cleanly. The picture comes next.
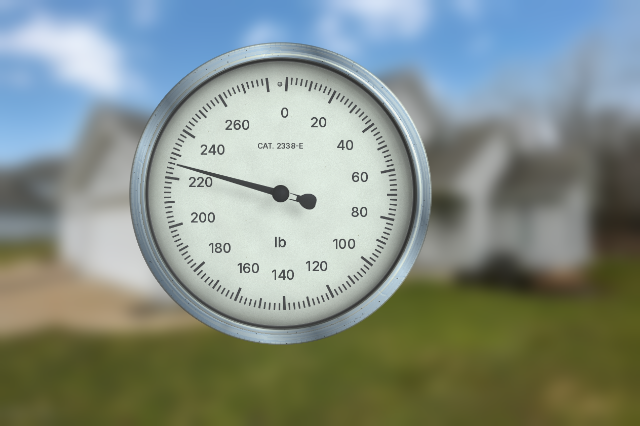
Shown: 226 (lb)
